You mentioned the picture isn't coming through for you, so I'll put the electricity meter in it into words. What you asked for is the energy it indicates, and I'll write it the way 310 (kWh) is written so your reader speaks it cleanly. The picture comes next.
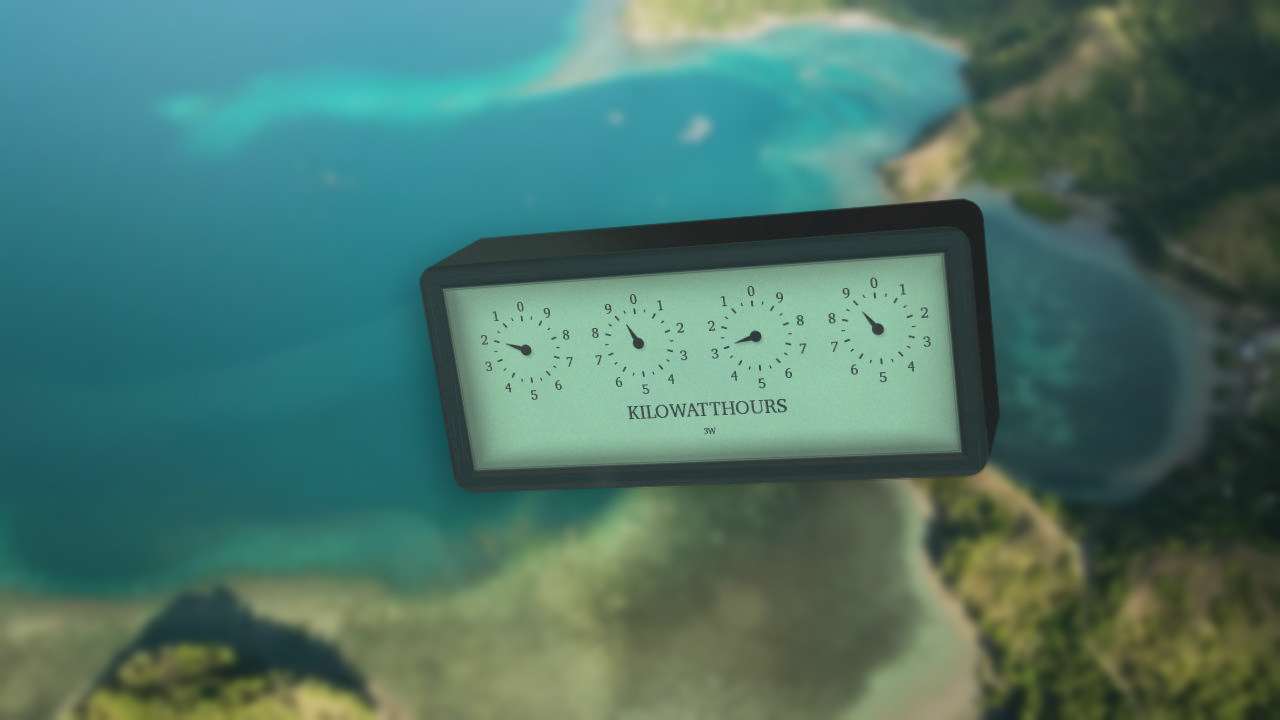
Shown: 1929 (kWh)
